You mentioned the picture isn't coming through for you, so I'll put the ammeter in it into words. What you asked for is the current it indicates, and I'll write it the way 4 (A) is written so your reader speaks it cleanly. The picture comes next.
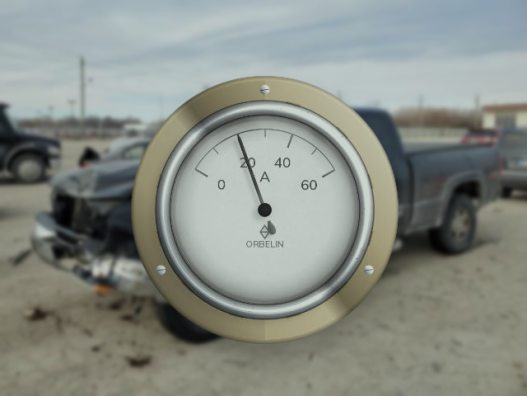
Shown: 20 (A)
